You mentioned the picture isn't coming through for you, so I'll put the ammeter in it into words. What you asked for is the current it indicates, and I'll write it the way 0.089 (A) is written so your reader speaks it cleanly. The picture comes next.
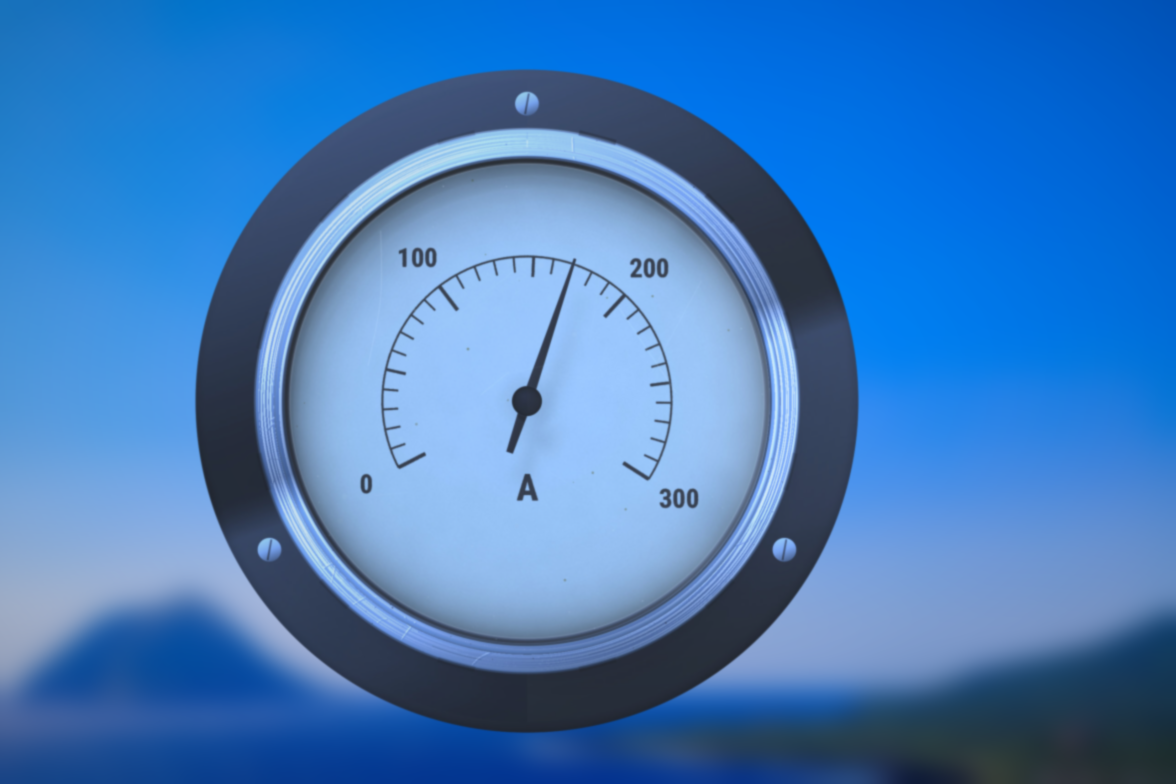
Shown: 170 (A)
